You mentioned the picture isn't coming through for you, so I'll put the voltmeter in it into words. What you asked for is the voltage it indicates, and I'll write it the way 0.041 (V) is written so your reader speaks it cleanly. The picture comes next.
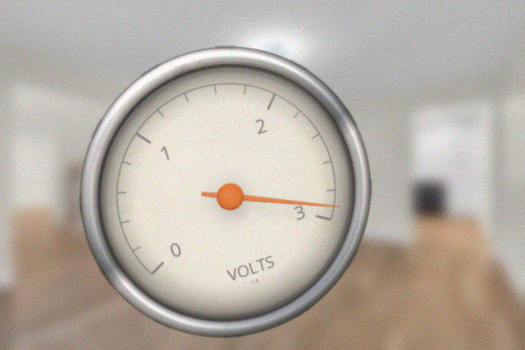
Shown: 2.9 (V)
